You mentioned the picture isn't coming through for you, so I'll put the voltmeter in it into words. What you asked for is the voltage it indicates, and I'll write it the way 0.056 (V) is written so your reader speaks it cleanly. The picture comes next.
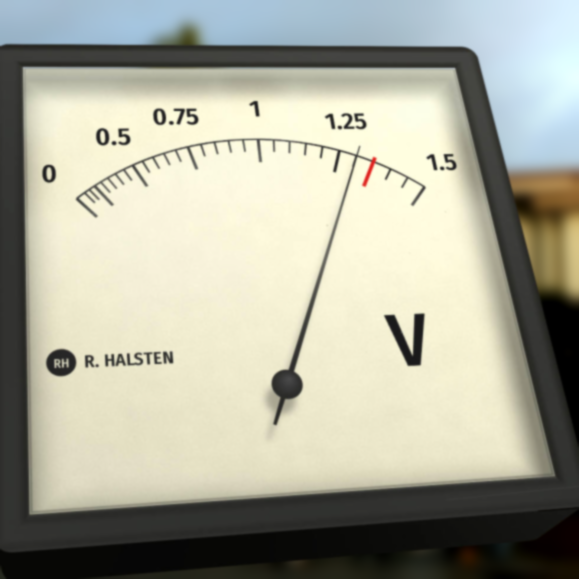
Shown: 1.3 (V)
